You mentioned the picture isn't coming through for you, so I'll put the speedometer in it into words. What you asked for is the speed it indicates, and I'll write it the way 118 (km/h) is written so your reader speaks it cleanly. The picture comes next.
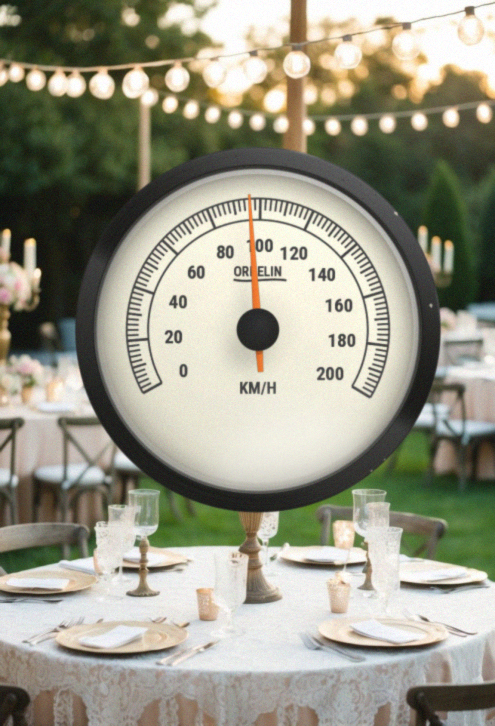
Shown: 96 (km/h)
